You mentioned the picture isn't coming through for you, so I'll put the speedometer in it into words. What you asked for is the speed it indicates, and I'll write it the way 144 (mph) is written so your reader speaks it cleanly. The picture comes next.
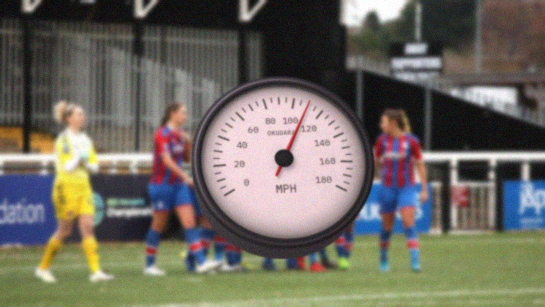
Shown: 110 (mph)
